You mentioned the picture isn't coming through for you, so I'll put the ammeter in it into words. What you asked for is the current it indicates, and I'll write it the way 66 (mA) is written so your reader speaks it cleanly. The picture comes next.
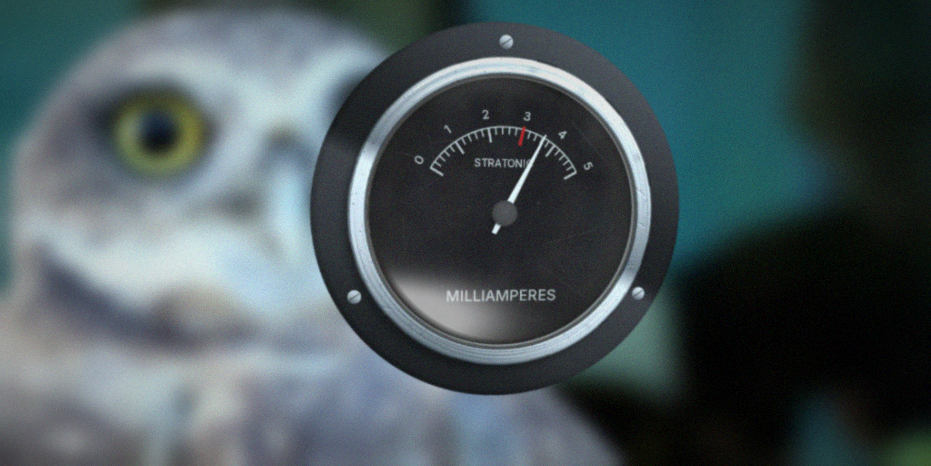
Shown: 3.6 (mA)
